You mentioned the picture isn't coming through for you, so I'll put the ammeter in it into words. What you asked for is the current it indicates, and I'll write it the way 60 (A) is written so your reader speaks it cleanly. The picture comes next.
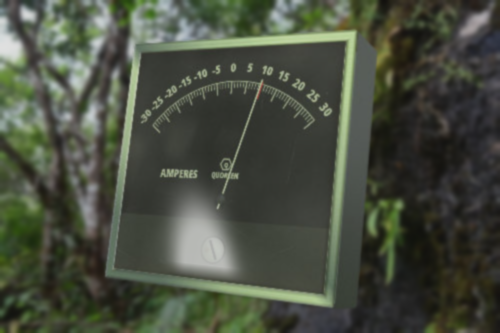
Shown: 10 (A)
